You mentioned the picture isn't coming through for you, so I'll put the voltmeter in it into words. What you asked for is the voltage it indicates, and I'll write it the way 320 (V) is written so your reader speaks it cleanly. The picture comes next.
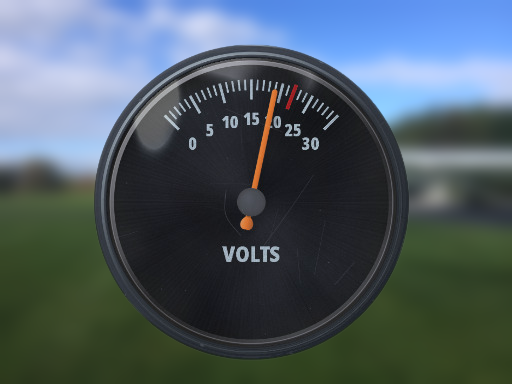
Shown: 19 (V)
